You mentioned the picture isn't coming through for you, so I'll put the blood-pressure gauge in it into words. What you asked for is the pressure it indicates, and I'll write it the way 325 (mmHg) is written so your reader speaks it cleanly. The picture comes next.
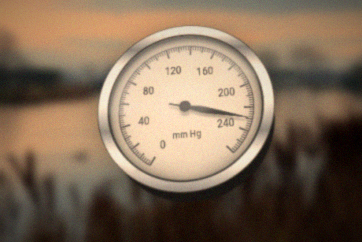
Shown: 230 (mmHg)
